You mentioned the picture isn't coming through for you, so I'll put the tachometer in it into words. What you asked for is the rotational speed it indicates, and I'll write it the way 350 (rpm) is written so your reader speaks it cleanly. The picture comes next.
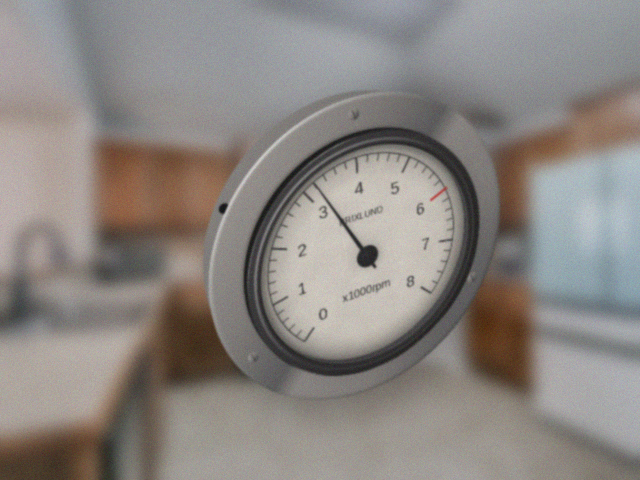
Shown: 3200 (rpm)
